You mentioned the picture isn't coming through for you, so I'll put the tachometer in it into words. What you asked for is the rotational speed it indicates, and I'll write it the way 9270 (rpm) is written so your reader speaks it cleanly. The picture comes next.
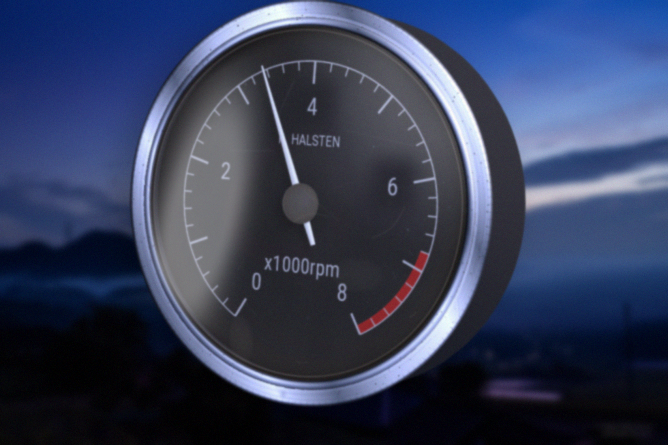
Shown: 3400 (rpm)
